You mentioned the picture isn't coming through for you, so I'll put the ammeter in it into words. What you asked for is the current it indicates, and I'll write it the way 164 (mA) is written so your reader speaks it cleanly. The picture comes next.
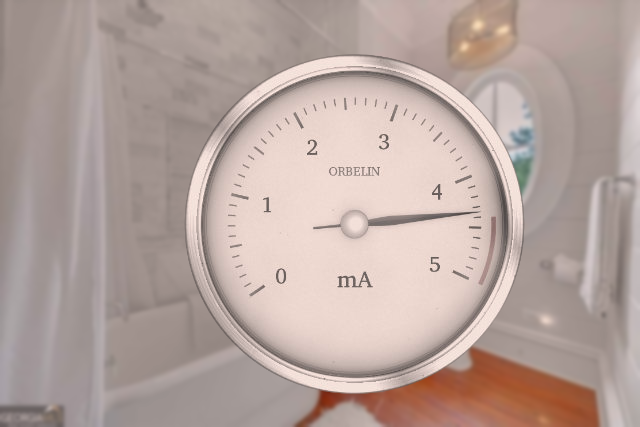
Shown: 4.35 (mA)
